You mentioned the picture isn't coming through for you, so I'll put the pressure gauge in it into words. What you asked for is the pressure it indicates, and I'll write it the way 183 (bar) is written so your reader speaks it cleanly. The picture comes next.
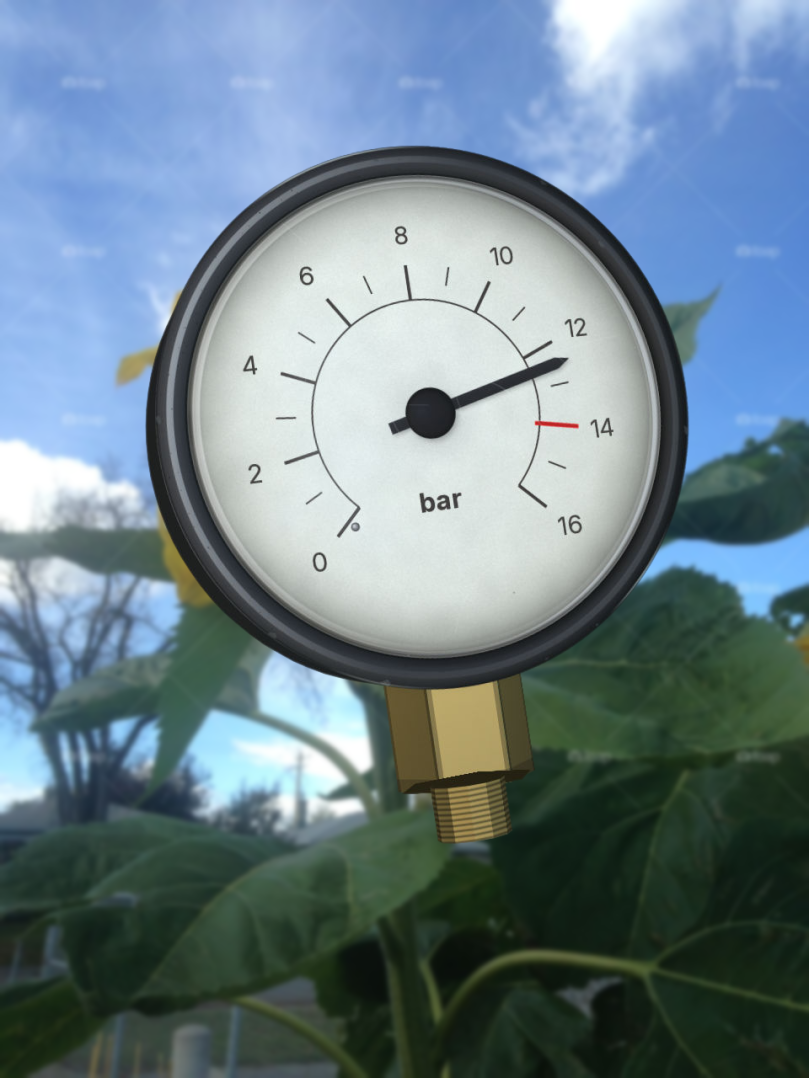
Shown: 12.5 (bar)
